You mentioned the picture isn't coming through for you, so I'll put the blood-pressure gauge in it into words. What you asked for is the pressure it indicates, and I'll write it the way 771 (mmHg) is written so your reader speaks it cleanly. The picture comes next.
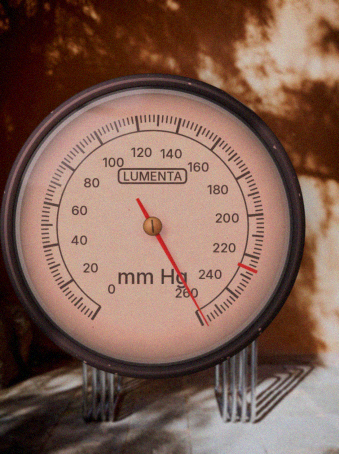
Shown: 258 (mmHg)
